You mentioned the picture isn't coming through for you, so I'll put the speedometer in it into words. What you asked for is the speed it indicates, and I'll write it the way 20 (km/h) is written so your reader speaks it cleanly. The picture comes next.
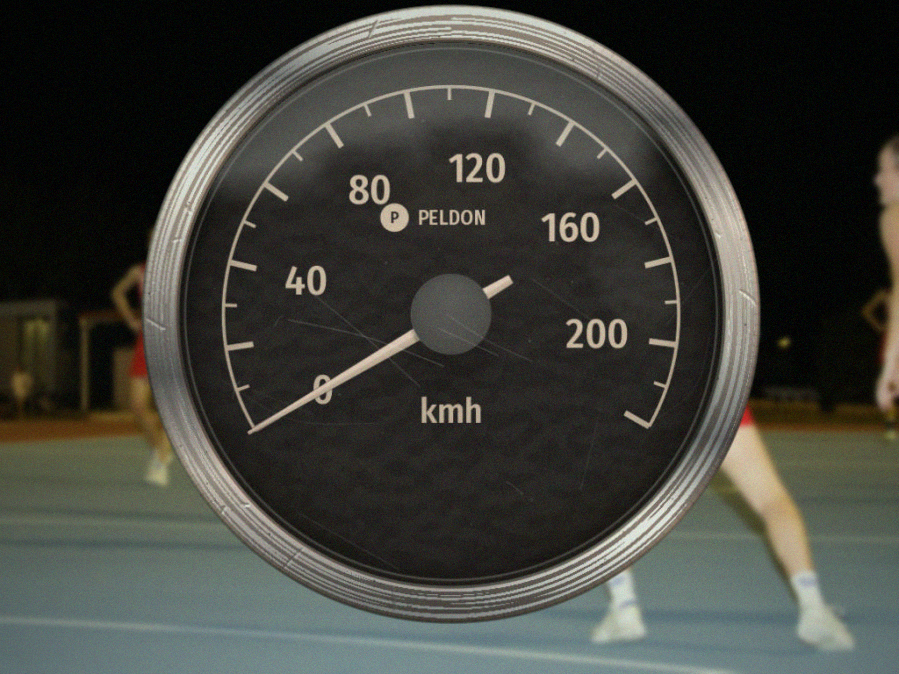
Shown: 0 (km/h)
